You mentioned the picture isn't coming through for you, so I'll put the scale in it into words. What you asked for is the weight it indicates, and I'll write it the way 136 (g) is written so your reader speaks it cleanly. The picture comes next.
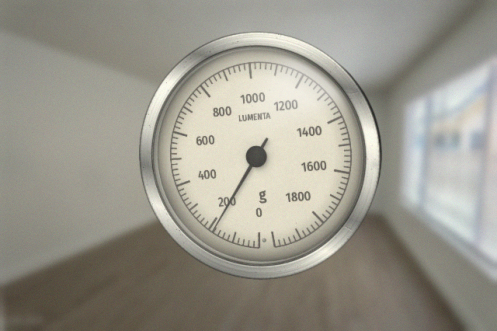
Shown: 180 (g)
